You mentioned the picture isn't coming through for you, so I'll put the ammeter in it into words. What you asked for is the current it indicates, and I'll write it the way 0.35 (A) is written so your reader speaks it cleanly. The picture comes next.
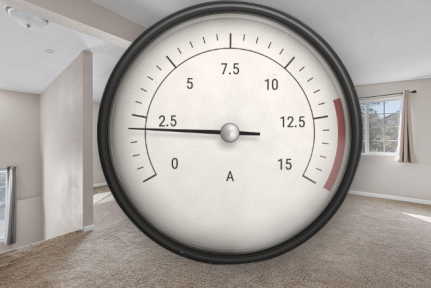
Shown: 2 (A)
